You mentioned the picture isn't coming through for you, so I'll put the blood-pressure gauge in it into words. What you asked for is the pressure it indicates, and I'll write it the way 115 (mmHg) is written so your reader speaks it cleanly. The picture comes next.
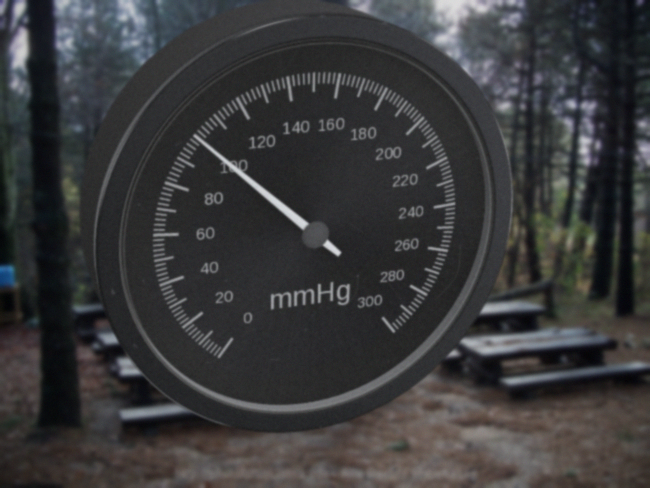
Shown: 100 (mmHg)
